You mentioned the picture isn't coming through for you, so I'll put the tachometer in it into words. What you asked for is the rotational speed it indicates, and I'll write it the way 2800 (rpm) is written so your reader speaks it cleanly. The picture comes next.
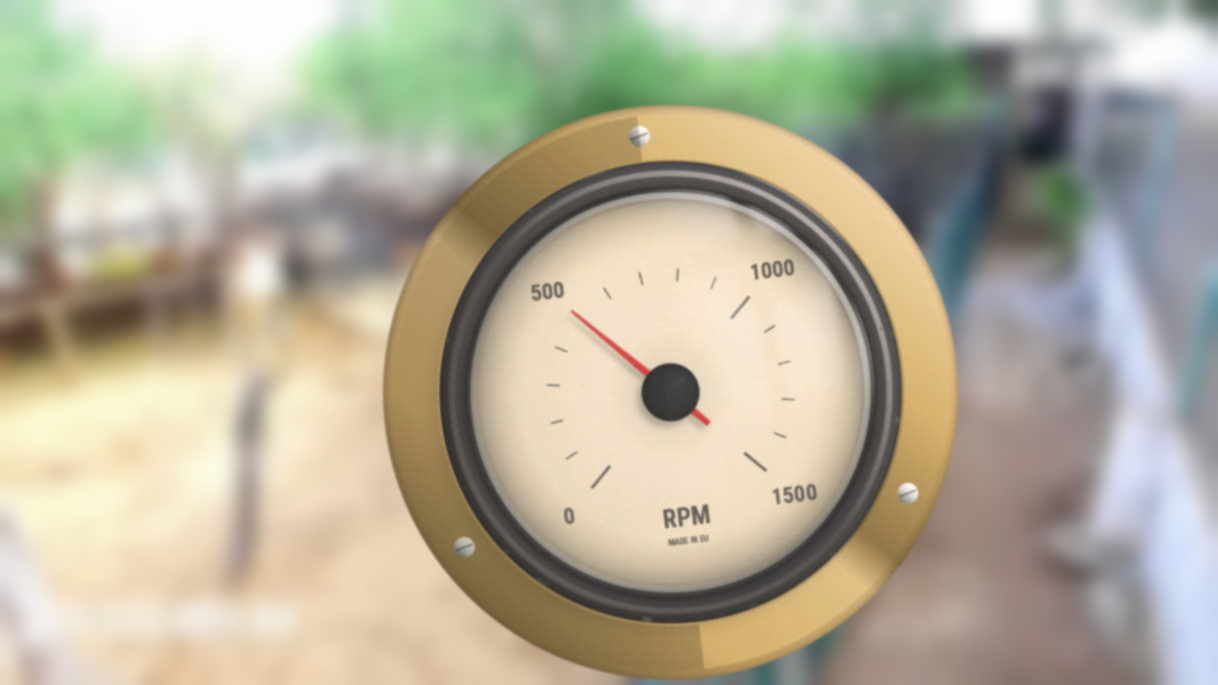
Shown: 500 (rpm)
